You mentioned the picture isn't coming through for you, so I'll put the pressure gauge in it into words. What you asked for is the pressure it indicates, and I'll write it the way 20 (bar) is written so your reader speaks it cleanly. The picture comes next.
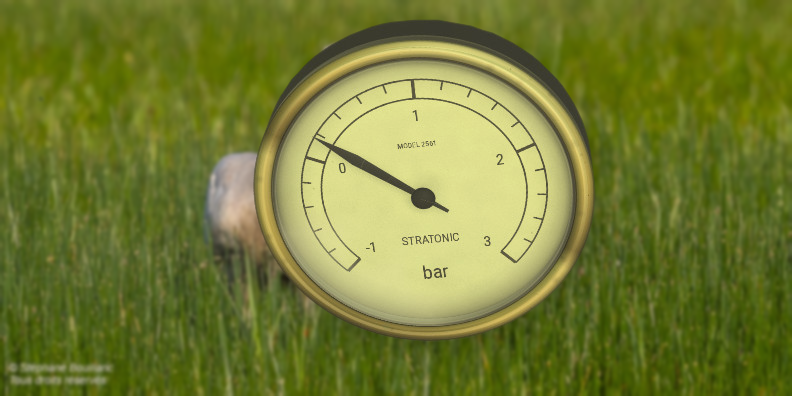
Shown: 0.2 (bar)
